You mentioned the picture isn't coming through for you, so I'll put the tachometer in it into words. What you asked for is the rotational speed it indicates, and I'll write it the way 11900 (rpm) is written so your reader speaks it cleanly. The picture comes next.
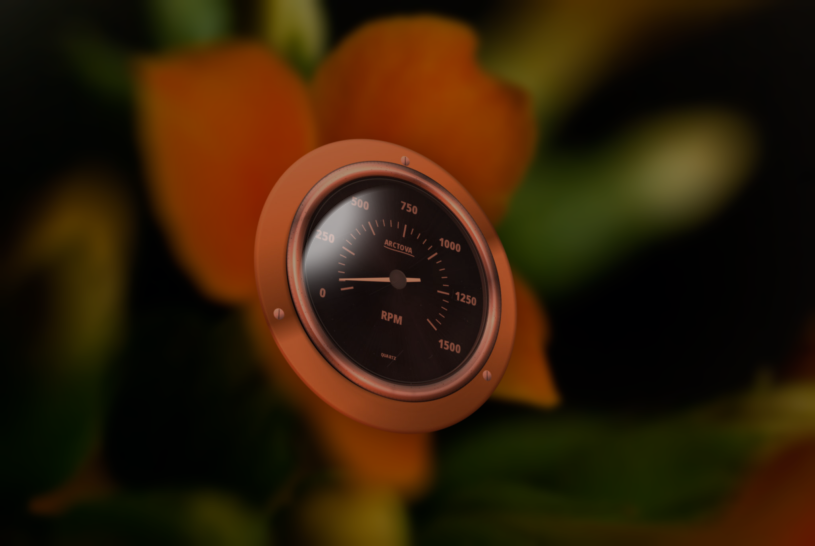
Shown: 50 (rpm)
